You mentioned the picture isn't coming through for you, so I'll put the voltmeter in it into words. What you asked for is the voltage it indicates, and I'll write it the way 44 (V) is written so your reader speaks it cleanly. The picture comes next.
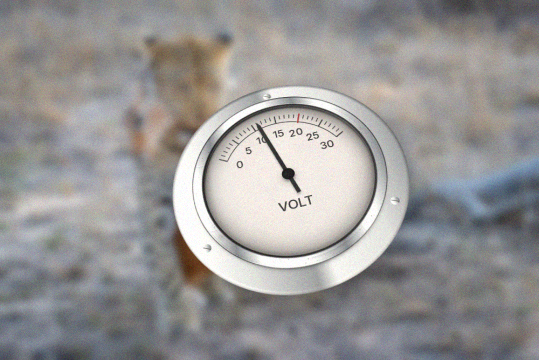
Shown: 11 (V)
